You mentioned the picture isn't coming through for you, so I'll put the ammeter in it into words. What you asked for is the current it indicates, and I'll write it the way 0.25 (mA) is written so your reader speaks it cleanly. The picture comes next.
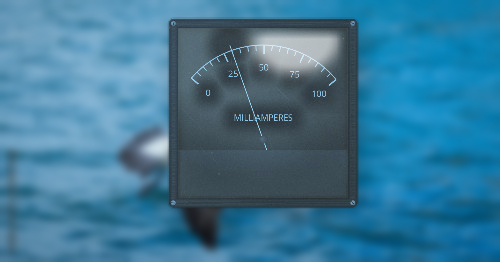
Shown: 30 (mA)
